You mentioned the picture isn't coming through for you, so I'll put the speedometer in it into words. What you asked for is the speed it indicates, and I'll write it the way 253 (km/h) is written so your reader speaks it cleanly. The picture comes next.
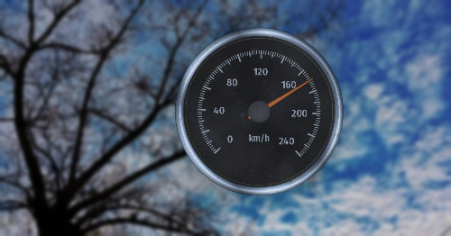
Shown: 170 (km/h)
